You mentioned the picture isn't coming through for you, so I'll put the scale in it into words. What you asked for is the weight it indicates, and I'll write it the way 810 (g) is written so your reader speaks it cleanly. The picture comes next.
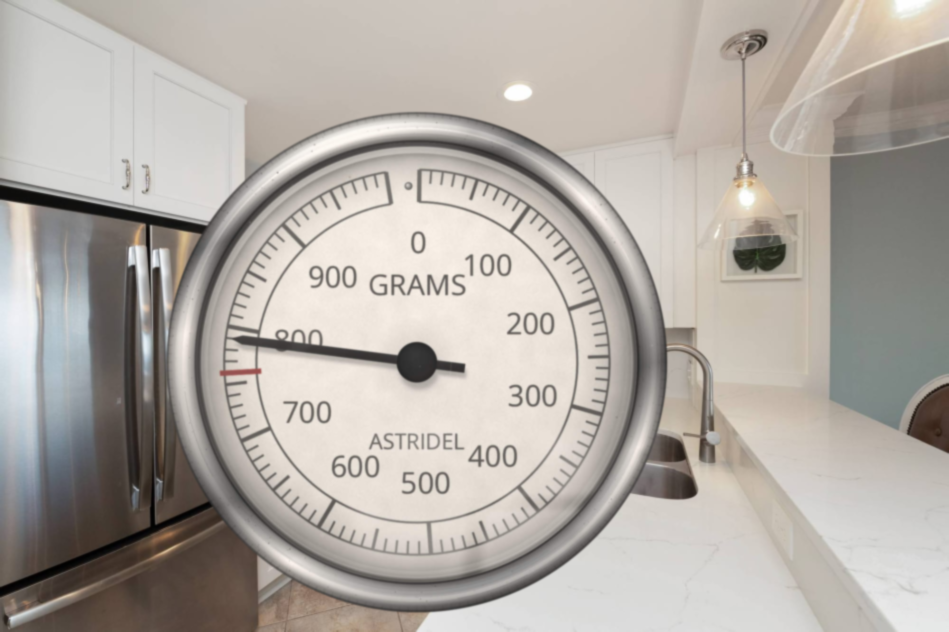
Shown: 790 (g)
